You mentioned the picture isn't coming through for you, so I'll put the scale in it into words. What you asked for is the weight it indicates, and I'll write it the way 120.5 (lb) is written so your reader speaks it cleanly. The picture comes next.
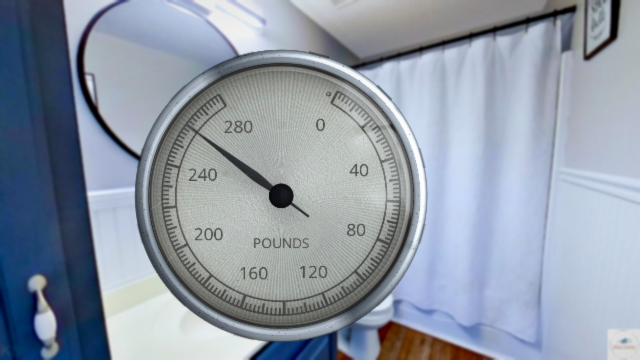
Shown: 260 (lb)
